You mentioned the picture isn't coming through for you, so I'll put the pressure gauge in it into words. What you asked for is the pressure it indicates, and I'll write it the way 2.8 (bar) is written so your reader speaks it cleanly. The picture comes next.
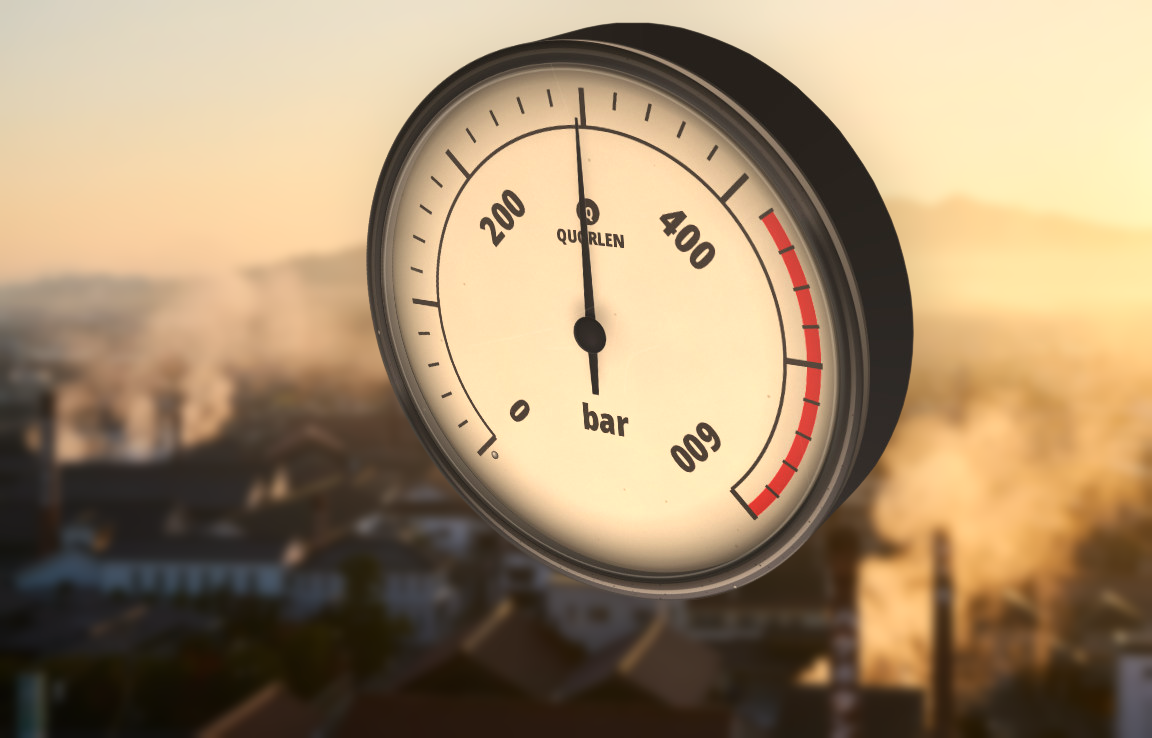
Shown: 300 (bar)
